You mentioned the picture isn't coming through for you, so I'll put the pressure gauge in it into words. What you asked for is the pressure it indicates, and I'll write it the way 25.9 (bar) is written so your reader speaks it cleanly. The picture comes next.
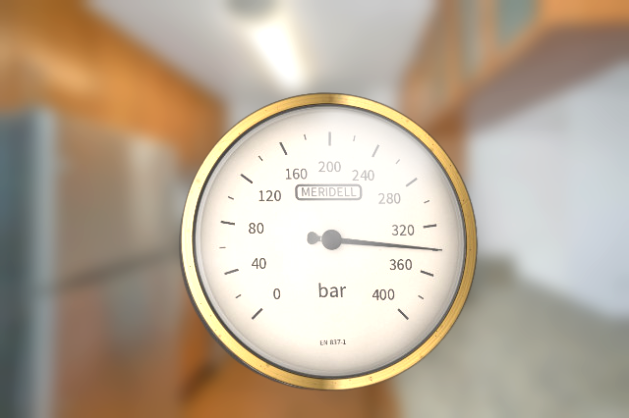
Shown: 340 (bar)
